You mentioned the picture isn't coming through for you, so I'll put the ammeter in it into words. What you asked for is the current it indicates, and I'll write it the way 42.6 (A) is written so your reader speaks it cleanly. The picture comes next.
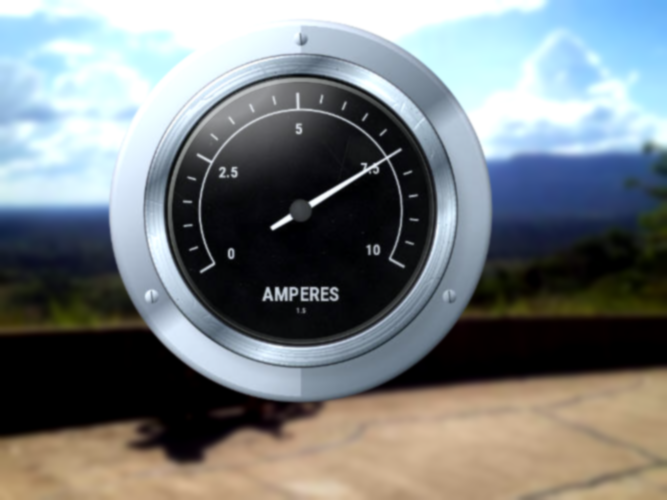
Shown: 7.5 (A)
